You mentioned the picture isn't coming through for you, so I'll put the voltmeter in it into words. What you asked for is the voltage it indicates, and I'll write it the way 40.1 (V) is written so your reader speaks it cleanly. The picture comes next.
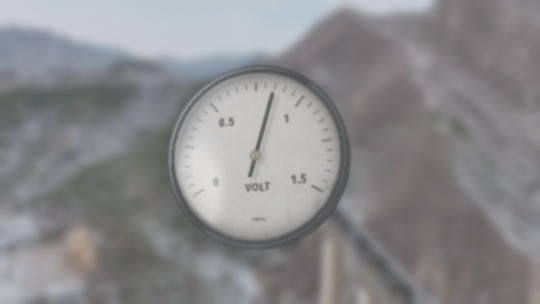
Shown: 0.85 (V)
